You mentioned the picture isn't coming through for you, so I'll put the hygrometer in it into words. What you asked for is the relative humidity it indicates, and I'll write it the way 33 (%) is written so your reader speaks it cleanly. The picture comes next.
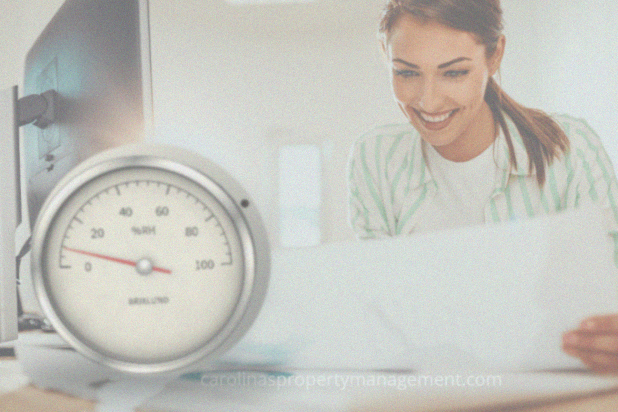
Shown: 8 (%)
